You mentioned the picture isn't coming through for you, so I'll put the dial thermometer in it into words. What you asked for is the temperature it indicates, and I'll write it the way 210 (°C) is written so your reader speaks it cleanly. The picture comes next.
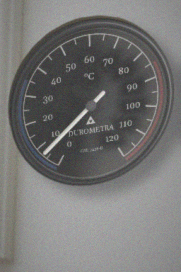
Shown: 7.5 (°C)
